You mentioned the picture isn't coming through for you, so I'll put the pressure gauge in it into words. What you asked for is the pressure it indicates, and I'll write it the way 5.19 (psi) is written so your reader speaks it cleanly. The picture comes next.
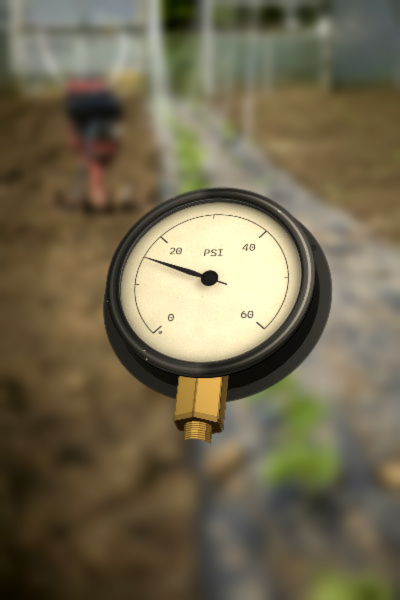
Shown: 15 (psi)
